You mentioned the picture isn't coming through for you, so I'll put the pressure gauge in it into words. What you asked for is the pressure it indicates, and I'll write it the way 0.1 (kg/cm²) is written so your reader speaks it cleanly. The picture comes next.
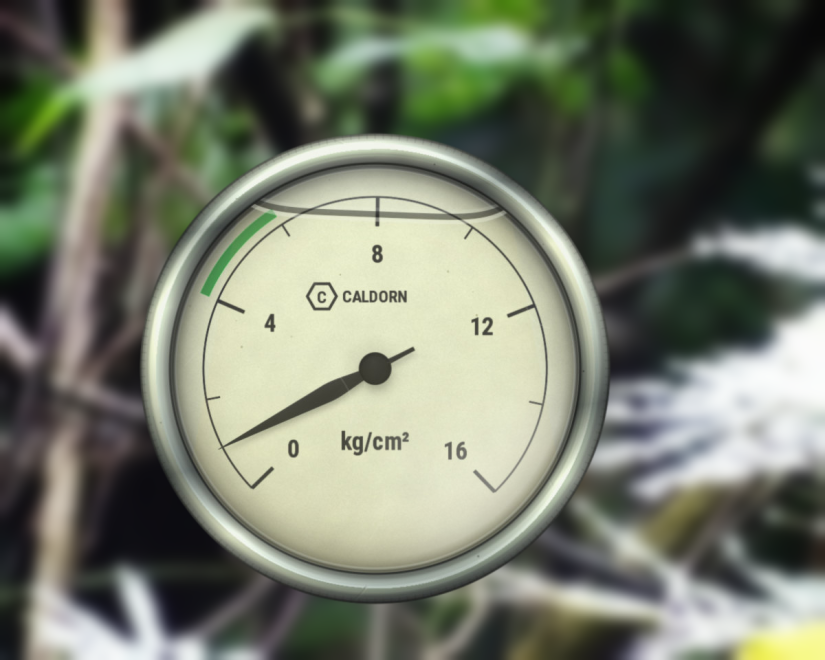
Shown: 1 (kg/cm²)
